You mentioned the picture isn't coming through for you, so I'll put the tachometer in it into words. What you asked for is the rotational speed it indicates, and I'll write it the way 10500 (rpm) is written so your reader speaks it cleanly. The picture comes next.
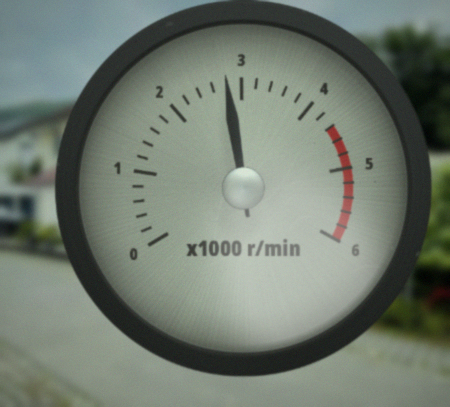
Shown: 2800 (rpm)
